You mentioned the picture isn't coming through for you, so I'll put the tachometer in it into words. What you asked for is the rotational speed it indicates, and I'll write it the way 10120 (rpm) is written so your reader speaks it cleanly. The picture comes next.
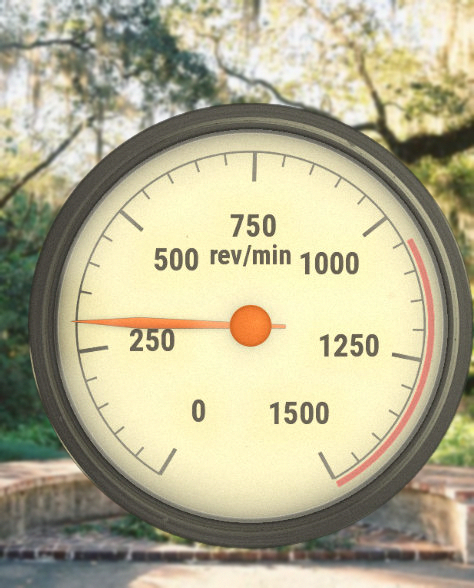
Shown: 300 (rpm)
